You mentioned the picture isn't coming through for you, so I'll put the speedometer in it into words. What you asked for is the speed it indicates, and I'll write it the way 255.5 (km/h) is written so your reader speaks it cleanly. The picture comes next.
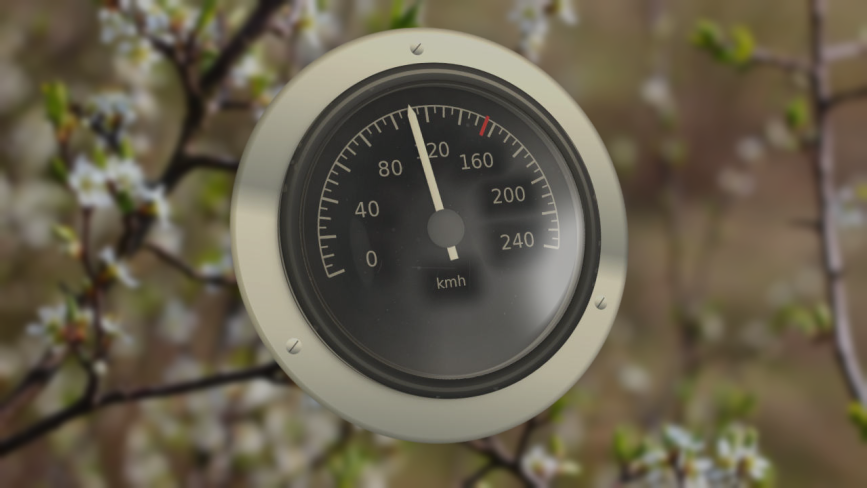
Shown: 110 (km/h)
